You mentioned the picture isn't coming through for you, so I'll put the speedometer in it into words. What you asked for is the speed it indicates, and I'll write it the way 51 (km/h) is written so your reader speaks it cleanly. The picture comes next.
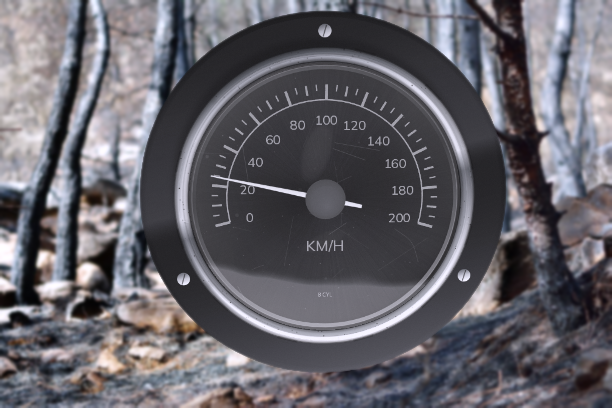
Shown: 25 (km/h)
